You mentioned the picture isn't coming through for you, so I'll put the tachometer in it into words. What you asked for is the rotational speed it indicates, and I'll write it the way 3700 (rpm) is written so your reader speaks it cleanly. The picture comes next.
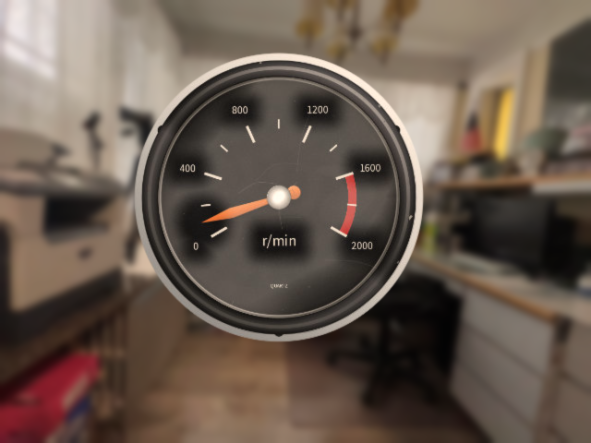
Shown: 100 (rpm)
